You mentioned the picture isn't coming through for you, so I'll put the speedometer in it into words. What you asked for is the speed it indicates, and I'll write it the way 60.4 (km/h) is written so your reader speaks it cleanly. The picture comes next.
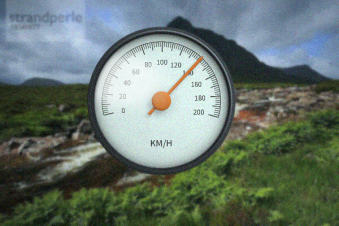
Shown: 140 (km/h)
